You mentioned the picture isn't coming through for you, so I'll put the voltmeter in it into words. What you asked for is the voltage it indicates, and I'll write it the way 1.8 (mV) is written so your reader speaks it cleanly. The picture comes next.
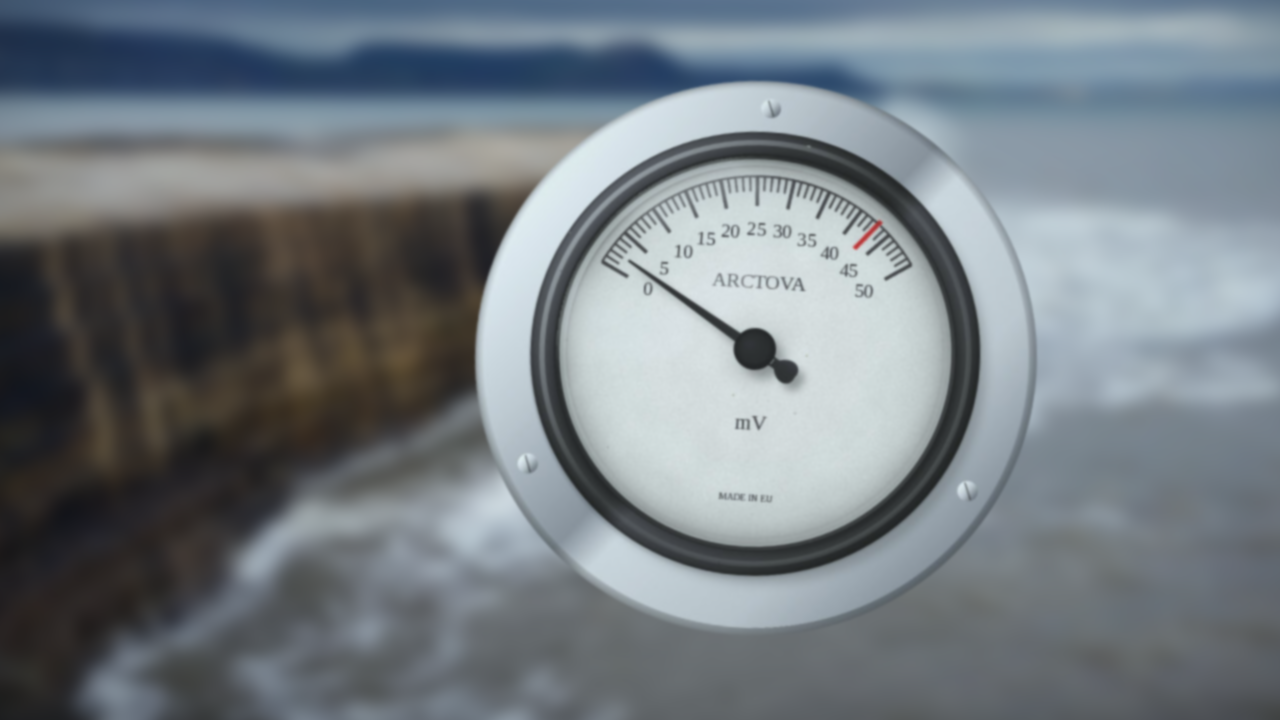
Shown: 2 (mV)
